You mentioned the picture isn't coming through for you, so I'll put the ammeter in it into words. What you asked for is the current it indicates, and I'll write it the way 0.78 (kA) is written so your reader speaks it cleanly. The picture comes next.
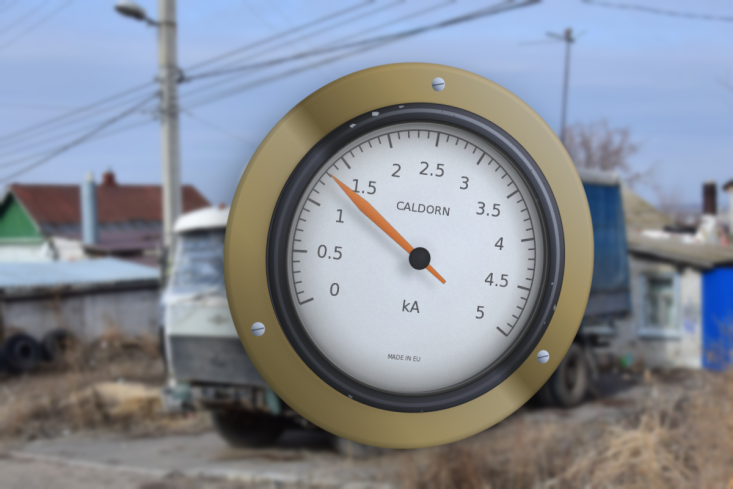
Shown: 1.3 (kA)
